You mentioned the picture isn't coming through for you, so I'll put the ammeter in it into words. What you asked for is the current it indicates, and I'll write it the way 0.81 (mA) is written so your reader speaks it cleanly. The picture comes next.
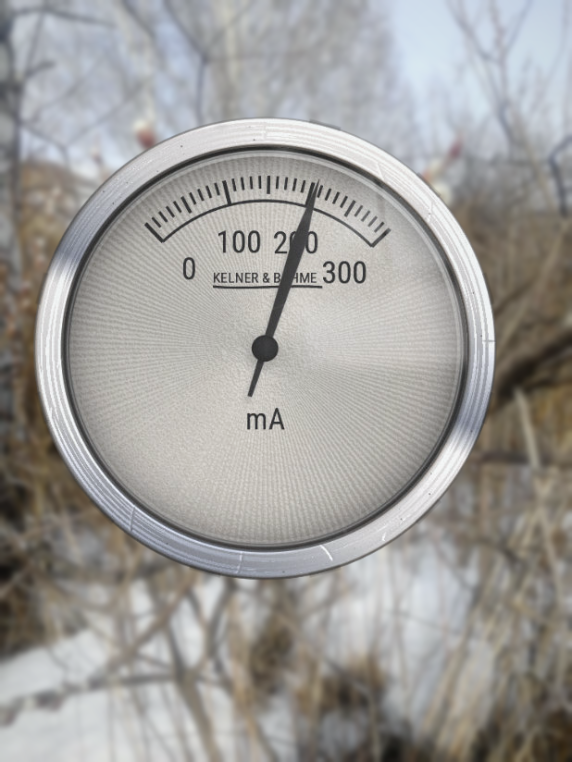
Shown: 205 (mA)
